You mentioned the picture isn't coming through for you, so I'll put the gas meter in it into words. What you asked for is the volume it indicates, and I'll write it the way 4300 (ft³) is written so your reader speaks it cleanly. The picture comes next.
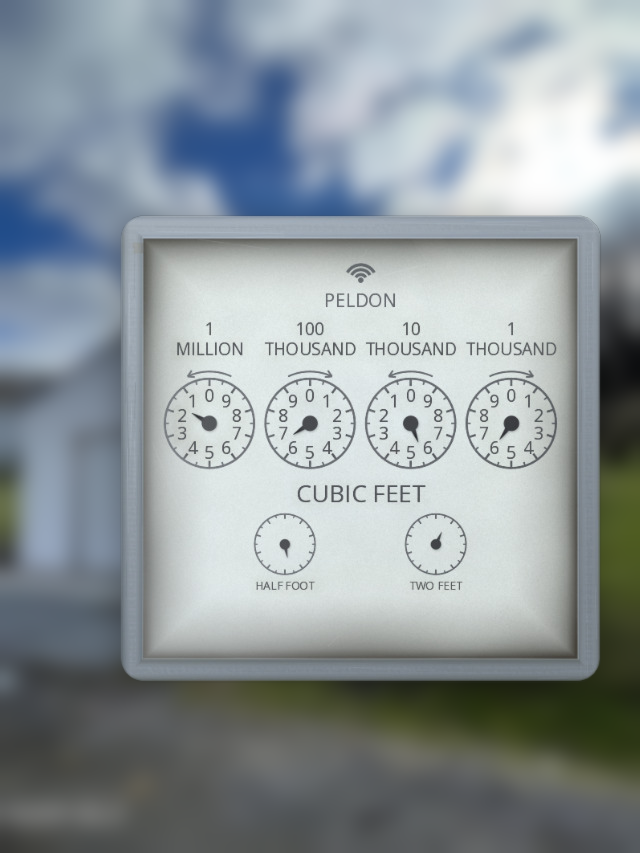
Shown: 165600 (ft³)
